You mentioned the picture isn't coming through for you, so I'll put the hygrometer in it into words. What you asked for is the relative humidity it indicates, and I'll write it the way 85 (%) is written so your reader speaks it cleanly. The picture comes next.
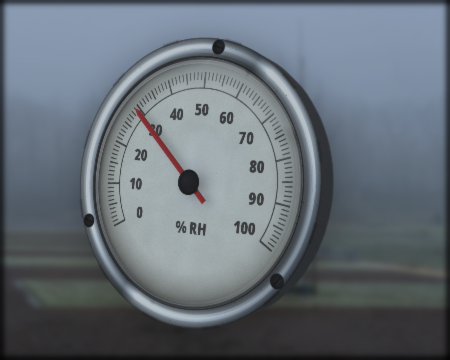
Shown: 30 (%)
